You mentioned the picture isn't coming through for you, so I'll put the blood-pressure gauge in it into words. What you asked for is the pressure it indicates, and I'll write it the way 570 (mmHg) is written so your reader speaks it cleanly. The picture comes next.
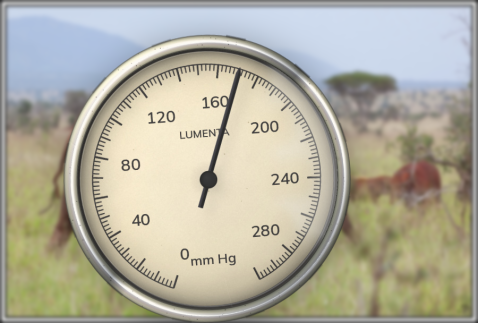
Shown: 170 (mmHg)
